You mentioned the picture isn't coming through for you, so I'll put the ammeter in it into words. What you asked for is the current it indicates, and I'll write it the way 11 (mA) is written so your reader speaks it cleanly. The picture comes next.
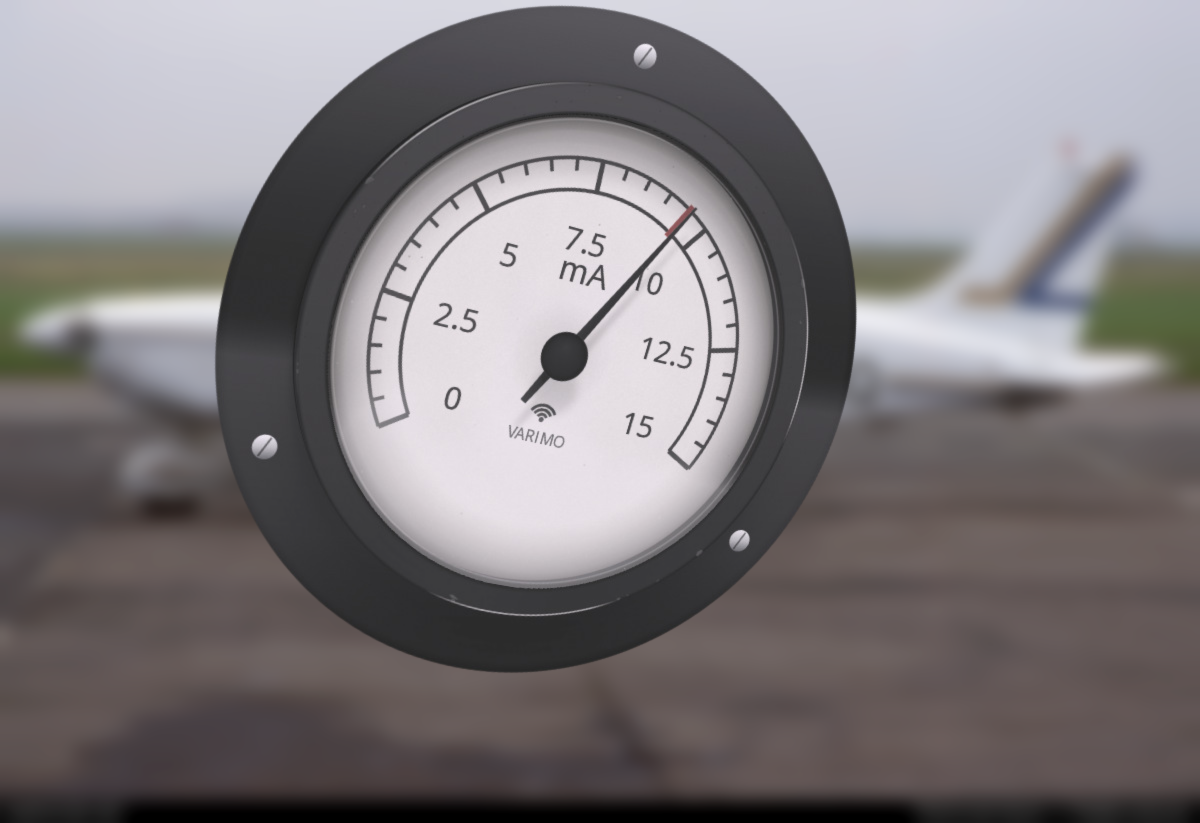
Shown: 9.5 (mA)
